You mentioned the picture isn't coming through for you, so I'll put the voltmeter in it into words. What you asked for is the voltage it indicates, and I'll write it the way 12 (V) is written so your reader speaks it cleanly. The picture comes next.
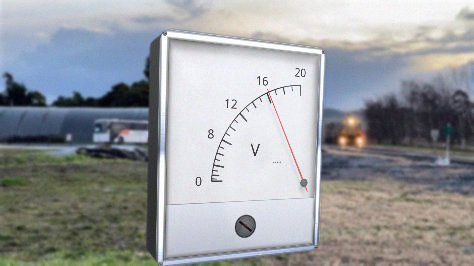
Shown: 16 (V)
